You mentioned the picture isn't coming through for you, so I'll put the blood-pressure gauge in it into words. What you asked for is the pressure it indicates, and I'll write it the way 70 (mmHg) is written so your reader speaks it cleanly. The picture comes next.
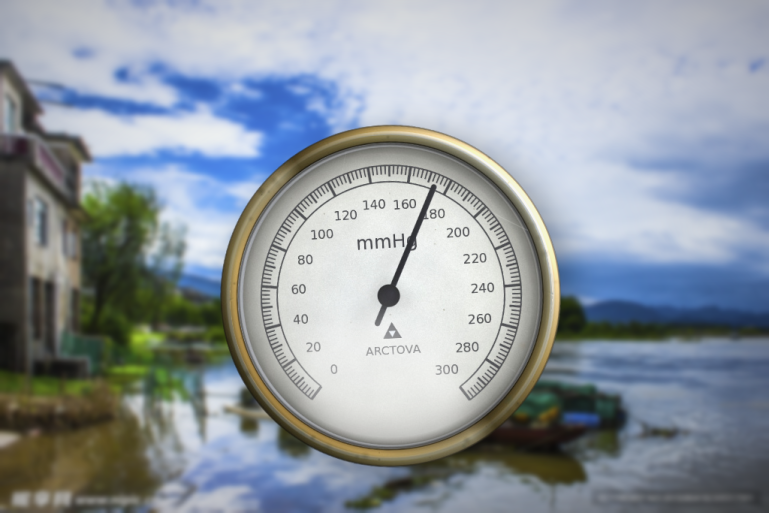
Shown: 174 (mmHg)
